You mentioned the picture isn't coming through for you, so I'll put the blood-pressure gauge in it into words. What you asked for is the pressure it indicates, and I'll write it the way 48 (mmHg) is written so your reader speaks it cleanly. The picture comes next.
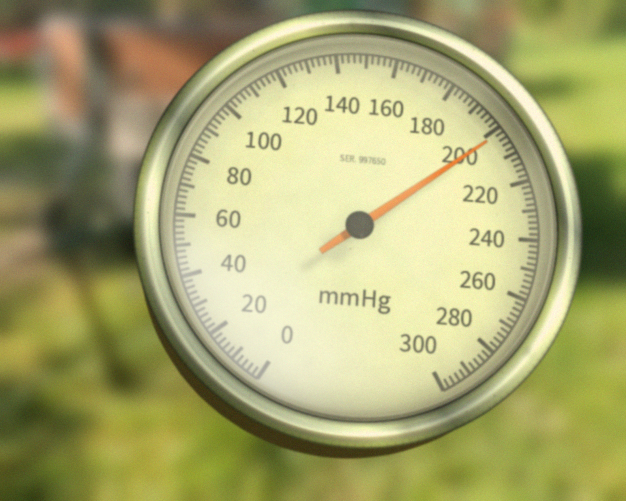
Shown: 202 (mmHg)
